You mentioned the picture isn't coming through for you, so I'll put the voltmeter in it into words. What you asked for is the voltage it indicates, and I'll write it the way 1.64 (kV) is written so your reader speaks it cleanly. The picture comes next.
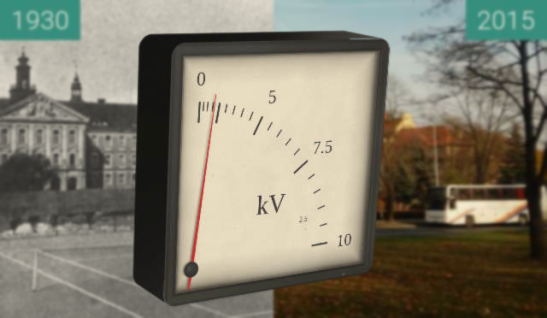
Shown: 2 (kV)
